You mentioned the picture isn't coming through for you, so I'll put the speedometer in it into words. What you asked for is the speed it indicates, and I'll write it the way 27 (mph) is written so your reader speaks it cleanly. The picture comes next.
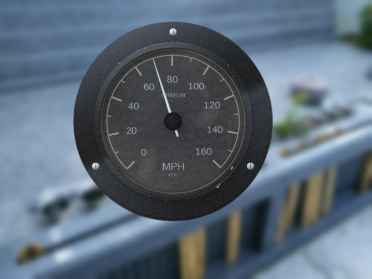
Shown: 70 (mph)
